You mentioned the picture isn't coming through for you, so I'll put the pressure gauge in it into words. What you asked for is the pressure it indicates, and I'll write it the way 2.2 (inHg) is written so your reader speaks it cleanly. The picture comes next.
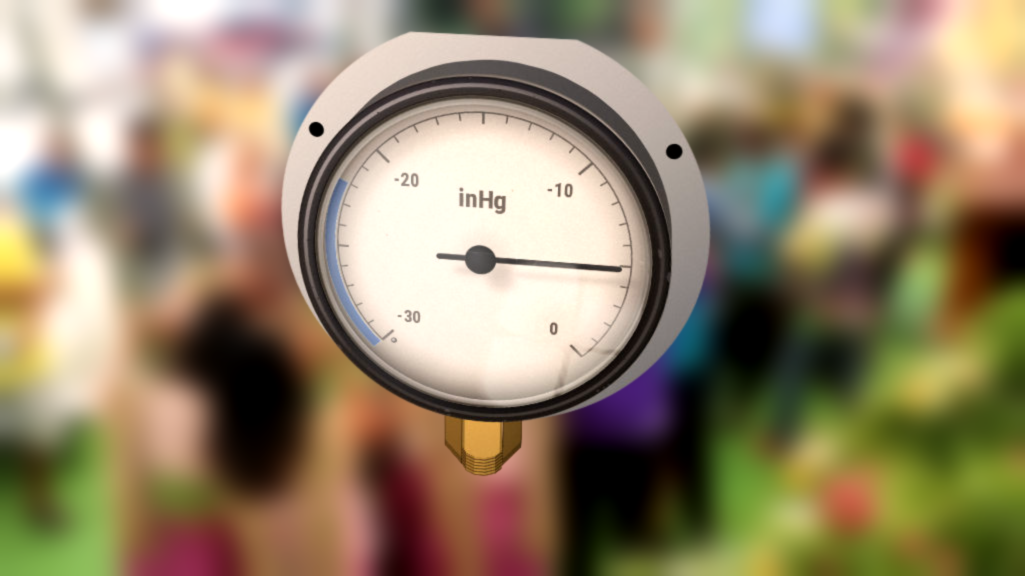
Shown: -5 (inHg)
